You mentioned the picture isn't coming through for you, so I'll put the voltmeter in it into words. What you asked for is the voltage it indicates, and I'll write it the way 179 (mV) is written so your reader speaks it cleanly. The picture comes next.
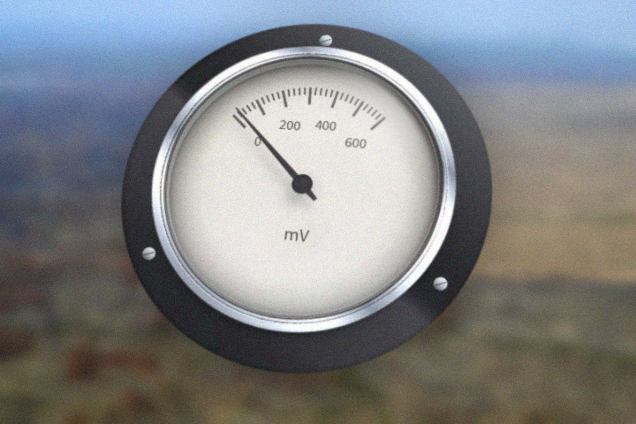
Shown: 20 (mV)
